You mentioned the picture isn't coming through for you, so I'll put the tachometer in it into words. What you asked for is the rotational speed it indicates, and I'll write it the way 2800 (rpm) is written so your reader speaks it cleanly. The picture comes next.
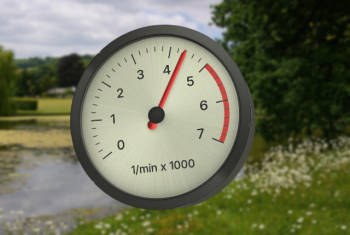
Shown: 4400 (rpm)
